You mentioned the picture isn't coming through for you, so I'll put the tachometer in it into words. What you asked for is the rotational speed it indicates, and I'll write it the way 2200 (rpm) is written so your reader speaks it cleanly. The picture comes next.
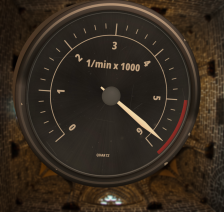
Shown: 5800 (rpm)
